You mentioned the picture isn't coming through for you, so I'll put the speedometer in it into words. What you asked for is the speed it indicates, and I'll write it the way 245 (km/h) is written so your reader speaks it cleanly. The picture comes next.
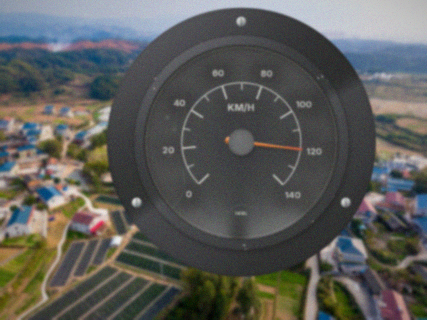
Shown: 120 (km/h)
